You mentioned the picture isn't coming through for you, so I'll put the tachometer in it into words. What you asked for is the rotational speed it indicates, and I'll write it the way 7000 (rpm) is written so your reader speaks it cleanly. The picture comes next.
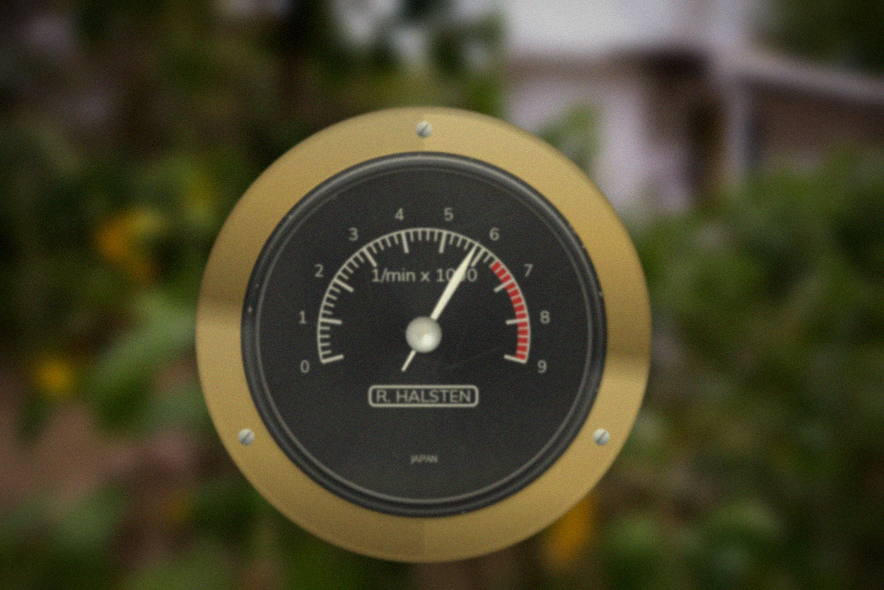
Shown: 5800 (rpm)
